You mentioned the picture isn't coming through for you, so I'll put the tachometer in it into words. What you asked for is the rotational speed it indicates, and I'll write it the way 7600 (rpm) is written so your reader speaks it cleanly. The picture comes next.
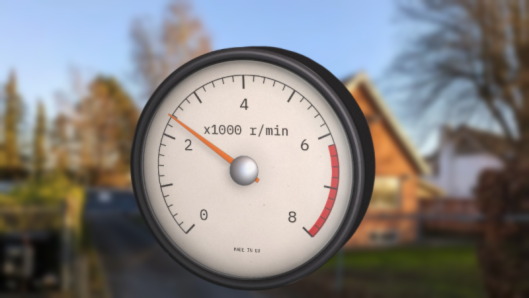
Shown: 2400 (rpm)
